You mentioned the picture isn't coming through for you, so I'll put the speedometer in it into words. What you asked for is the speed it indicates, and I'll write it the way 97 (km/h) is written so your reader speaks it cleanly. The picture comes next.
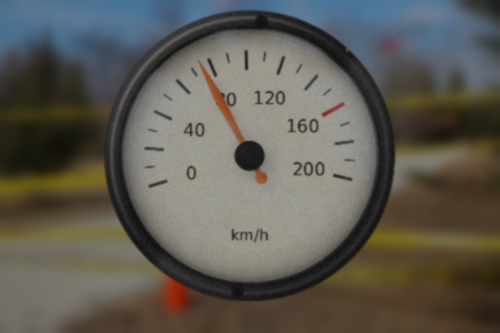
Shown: 75 (km/h)
